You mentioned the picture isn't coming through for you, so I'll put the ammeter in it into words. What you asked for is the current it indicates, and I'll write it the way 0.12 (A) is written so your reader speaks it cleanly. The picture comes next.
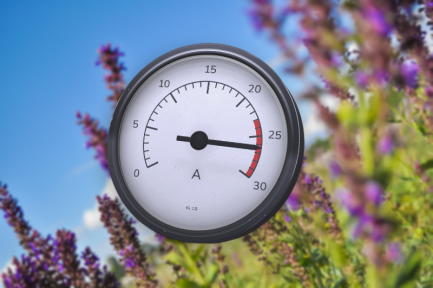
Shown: 26.5 (A)
